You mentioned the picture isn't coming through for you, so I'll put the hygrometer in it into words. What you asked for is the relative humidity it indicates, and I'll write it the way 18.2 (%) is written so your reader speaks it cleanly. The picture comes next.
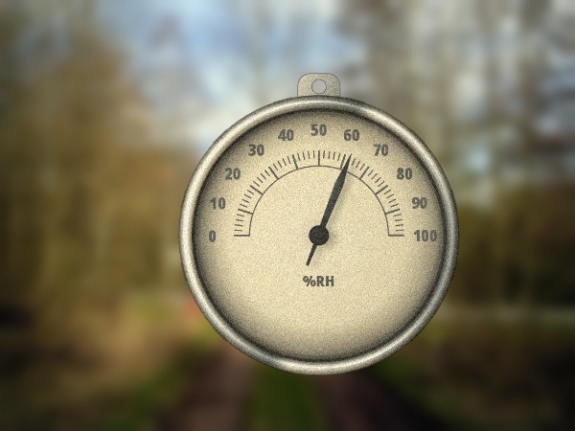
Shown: 62 (%)
